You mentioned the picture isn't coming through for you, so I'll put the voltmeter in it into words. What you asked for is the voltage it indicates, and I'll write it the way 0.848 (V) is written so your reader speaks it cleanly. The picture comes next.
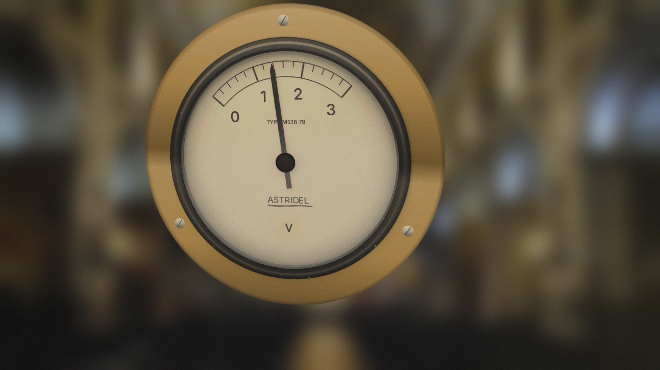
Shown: 1.4 (V)
